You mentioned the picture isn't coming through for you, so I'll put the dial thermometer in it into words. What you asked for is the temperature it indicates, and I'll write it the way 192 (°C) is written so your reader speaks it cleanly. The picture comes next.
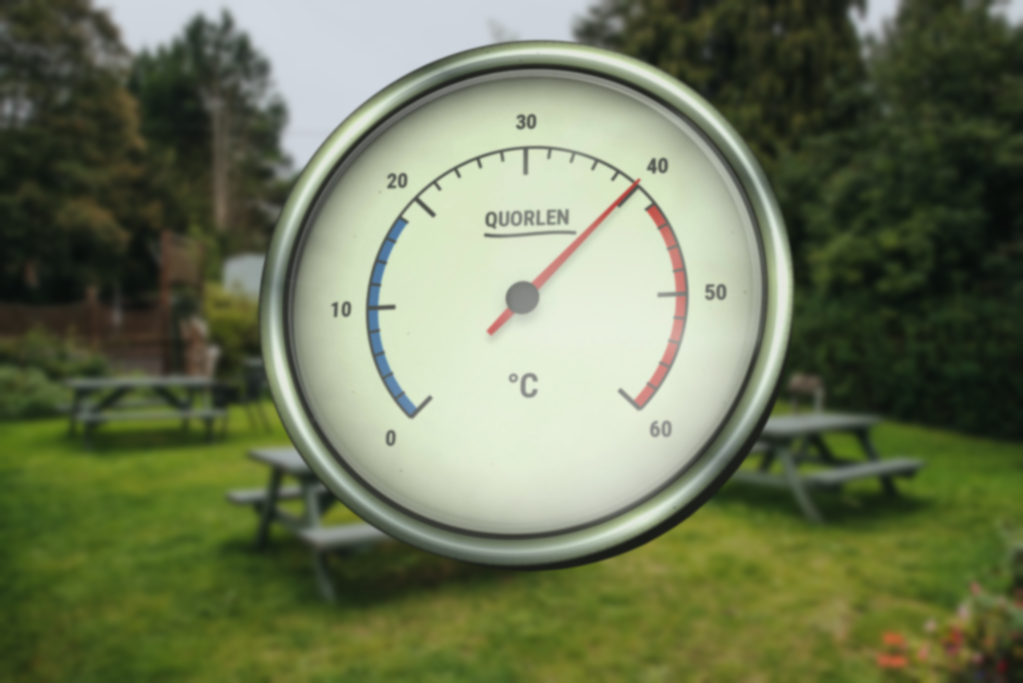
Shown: 40 (°C)
